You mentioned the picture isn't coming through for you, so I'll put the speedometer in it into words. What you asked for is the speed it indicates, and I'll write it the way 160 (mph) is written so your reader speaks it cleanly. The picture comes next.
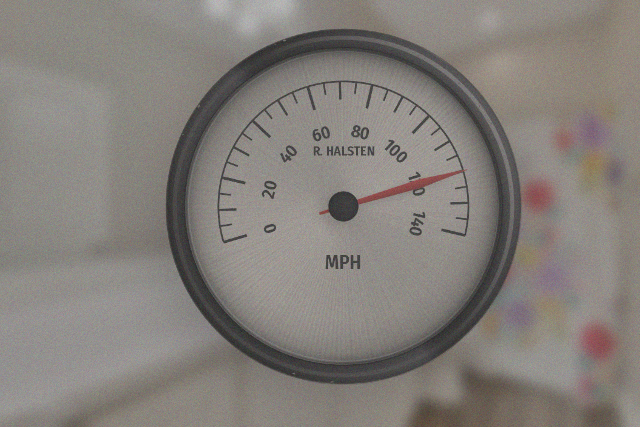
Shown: 120 (mph)
